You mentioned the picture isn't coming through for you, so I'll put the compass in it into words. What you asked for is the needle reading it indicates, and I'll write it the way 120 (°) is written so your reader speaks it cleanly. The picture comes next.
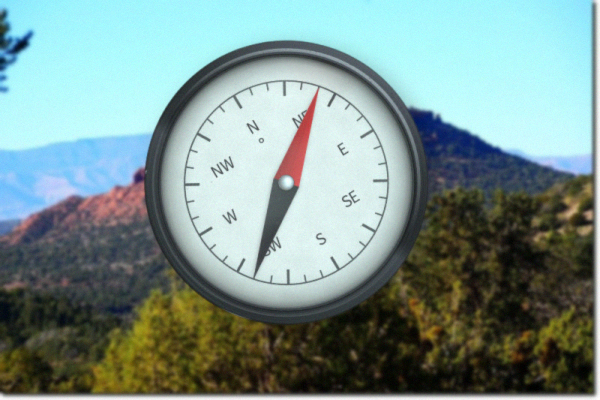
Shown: 50 (°)
